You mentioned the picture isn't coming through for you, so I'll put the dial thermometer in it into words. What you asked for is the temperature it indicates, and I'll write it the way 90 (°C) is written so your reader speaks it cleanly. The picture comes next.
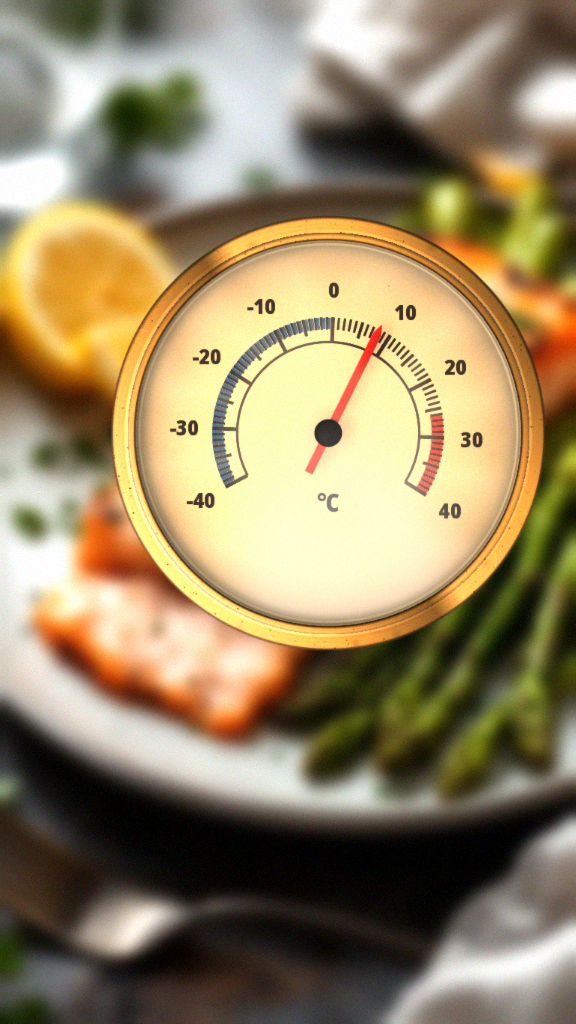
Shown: 8 (°C)
